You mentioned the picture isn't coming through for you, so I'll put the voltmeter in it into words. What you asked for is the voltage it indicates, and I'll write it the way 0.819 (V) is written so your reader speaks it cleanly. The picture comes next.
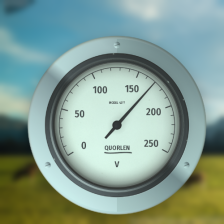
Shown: 170 (V)
